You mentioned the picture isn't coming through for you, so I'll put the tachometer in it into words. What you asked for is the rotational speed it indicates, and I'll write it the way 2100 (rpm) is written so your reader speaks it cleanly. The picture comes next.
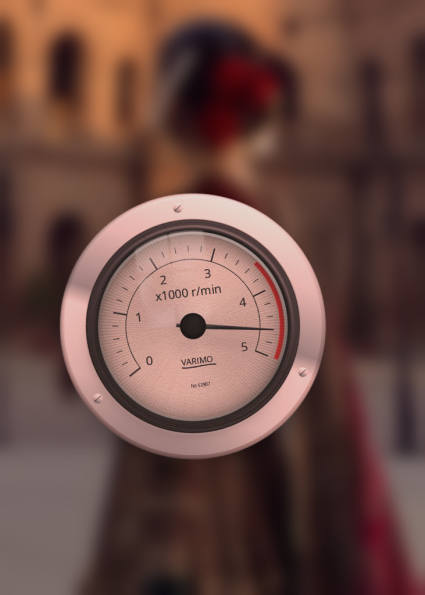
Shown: 4600 (rpm)
